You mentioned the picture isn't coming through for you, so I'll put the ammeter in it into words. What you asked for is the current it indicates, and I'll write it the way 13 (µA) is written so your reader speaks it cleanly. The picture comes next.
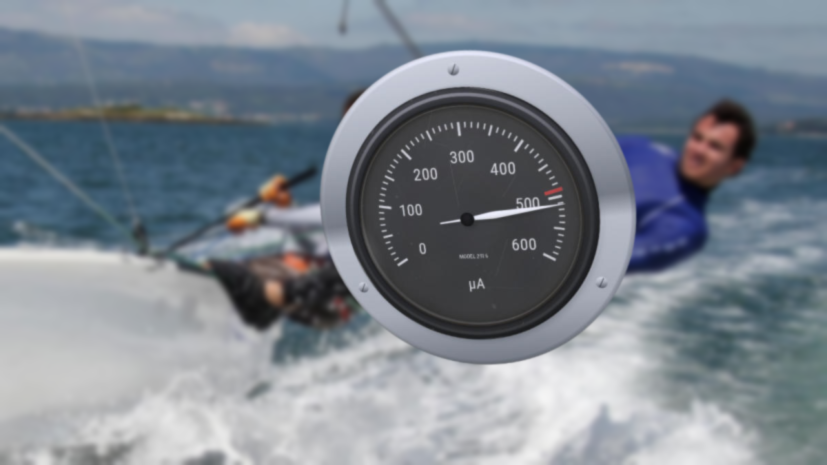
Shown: 510 (µA)
